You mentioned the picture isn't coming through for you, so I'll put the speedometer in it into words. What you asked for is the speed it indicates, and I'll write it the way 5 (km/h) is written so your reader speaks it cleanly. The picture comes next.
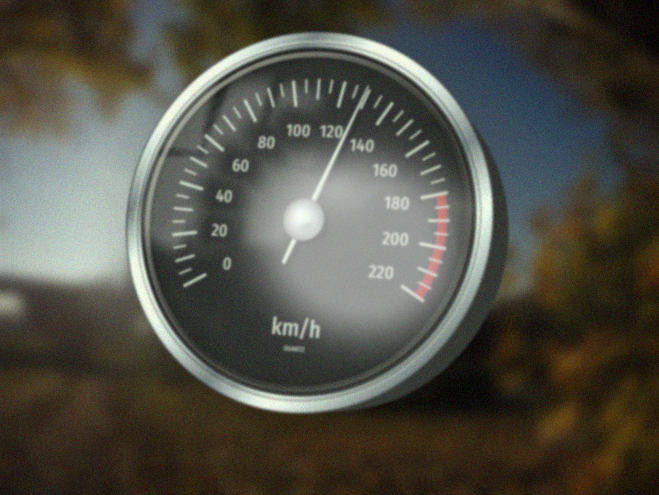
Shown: 130 (km/h)
